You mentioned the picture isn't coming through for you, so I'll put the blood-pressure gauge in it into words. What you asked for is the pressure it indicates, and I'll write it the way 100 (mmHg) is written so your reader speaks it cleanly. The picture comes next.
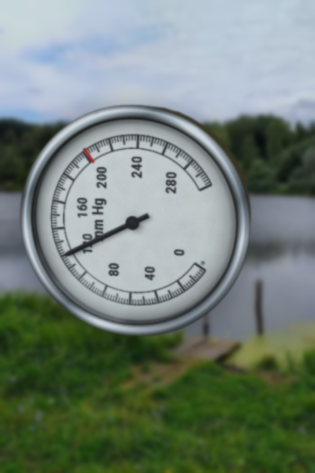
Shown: 120 (mmHg)
